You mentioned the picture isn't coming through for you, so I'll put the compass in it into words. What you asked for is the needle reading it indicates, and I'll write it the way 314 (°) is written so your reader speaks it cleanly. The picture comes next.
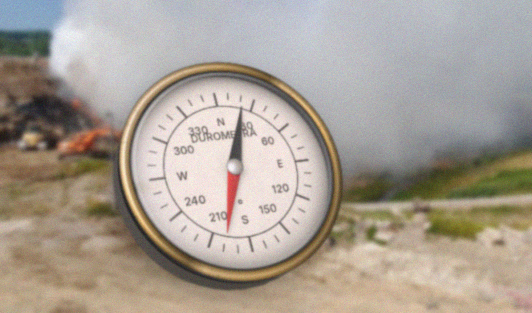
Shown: 200 (°)
